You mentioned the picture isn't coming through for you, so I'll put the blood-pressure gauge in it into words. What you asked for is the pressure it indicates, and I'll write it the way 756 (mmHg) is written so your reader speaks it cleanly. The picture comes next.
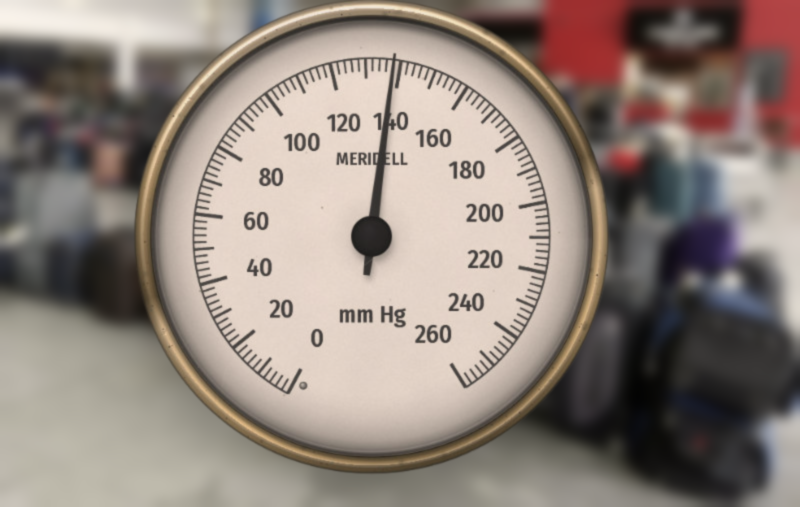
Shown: 138 (mmHg)
